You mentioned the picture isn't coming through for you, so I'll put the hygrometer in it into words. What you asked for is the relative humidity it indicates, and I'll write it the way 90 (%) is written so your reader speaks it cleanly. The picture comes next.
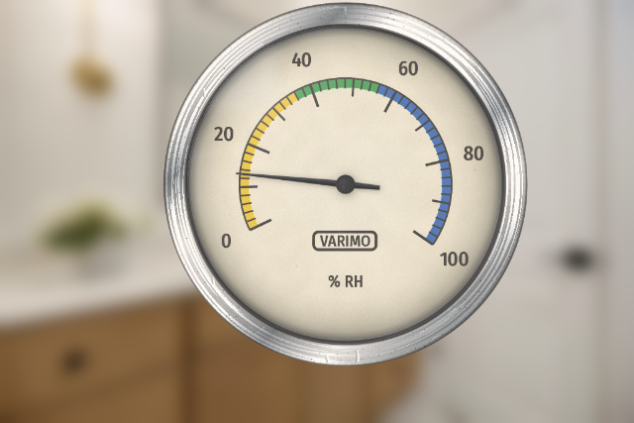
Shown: 13 (%)
